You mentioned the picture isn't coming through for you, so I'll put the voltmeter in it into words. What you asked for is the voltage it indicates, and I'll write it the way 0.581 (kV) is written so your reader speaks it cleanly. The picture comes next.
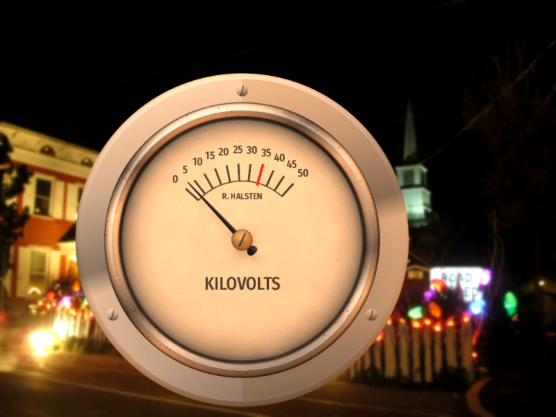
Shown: 2.5 (kV)
